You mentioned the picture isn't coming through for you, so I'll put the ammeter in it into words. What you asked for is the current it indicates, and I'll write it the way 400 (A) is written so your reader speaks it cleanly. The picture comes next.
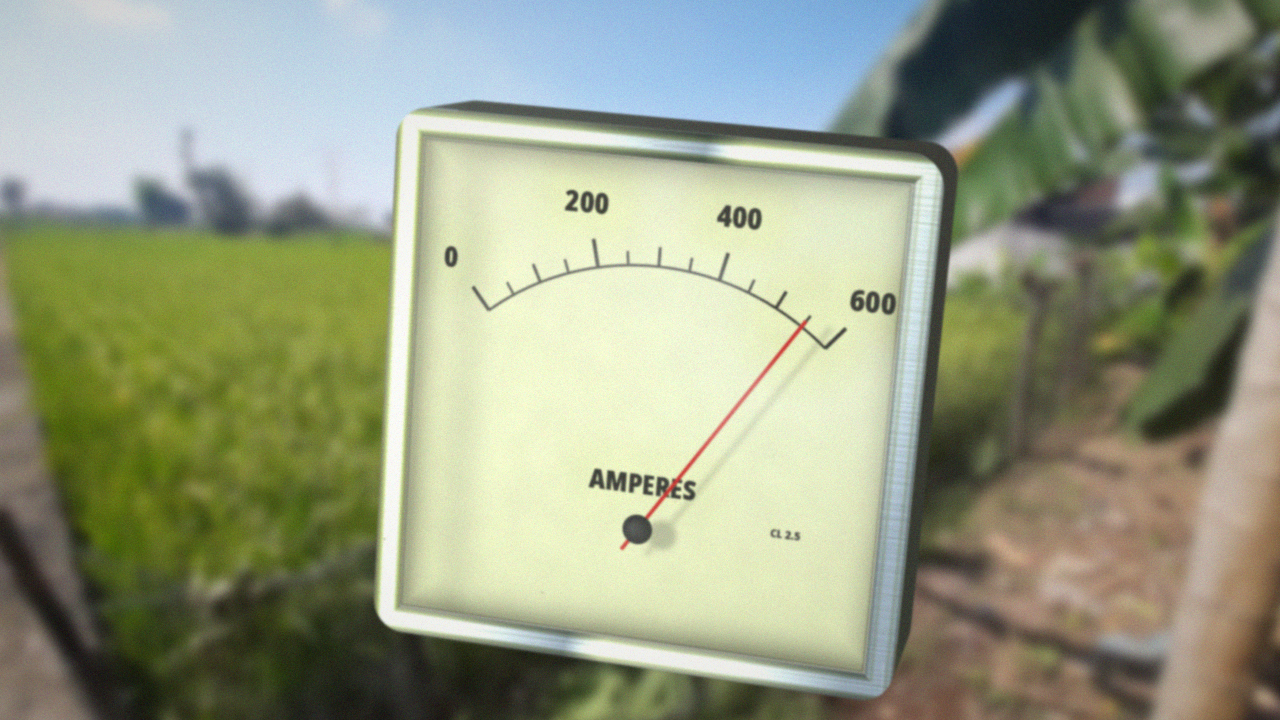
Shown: 550 (A)
